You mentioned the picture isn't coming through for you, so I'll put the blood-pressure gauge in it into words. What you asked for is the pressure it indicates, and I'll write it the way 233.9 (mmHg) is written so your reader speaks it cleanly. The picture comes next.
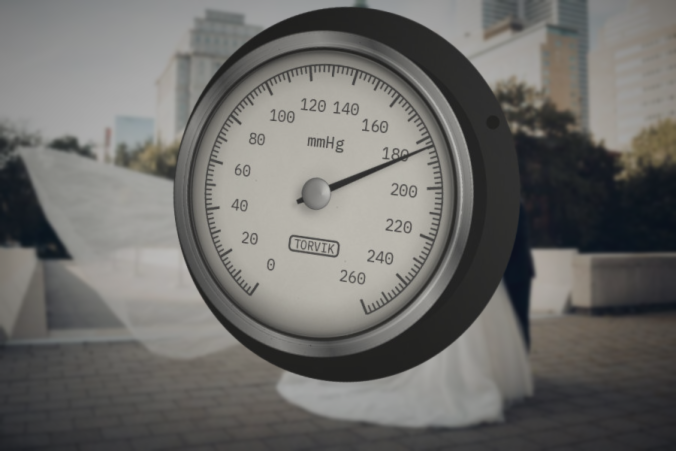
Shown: 184 (mmHg)
